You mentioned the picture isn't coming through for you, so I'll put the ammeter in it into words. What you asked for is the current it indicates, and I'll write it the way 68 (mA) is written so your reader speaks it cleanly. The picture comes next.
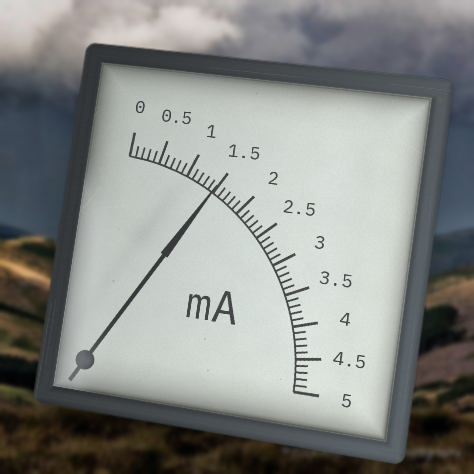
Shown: 1.5 (mA)
